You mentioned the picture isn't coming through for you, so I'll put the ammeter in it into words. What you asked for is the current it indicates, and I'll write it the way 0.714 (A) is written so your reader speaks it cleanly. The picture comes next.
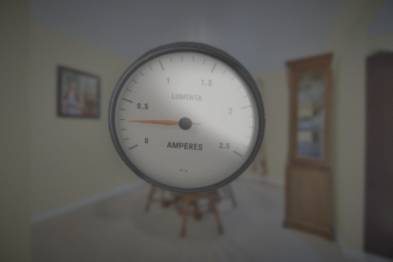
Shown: 0.3 (A)
